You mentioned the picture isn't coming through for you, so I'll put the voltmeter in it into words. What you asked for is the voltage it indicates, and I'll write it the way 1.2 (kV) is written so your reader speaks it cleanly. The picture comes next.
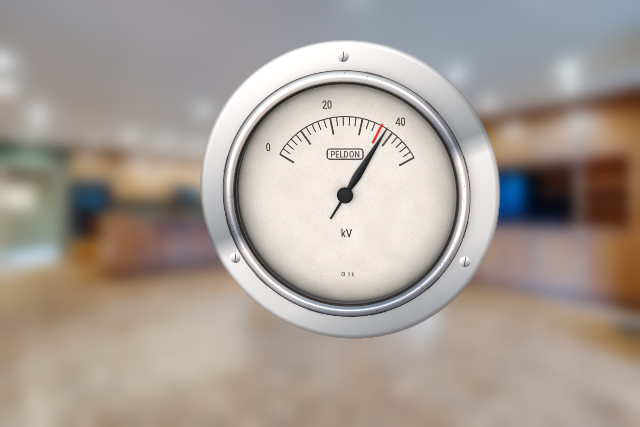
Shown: 38 (kV)
